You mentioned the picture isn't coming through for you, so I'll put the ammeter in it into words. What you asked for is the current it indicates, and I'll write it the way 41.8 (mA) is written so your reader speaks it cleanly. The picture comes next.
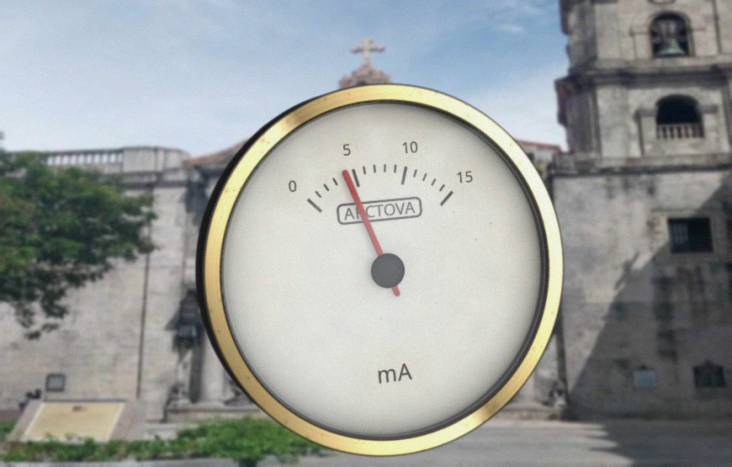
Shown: 4 (mA)
